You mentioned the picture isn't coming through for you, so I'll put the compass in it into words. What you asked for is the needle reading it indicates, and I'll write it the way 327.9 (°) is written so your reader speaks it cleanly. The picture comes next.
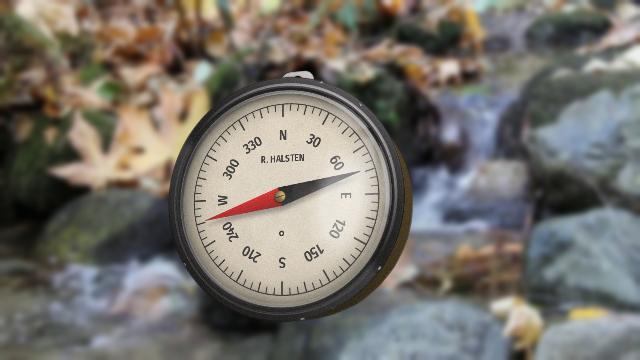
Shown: 255 (°)
